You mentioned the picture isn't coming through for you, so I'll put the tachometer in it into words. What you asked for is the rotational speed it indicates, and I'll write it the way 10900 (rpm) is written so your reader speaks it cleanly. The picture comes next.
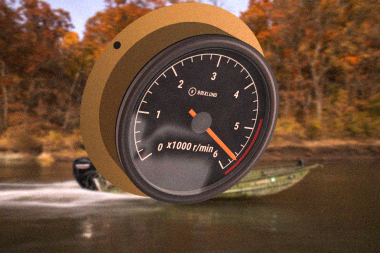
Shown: 5700 (rpm)
